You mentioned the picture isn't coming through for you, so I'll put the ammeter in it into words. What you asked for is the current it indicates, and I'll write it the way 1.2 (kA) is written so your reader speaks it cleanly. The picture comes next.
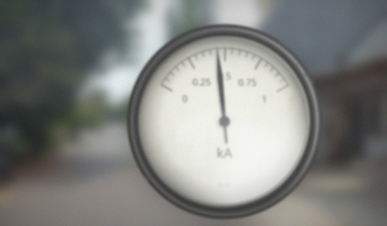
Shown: 0.45 (kA)
